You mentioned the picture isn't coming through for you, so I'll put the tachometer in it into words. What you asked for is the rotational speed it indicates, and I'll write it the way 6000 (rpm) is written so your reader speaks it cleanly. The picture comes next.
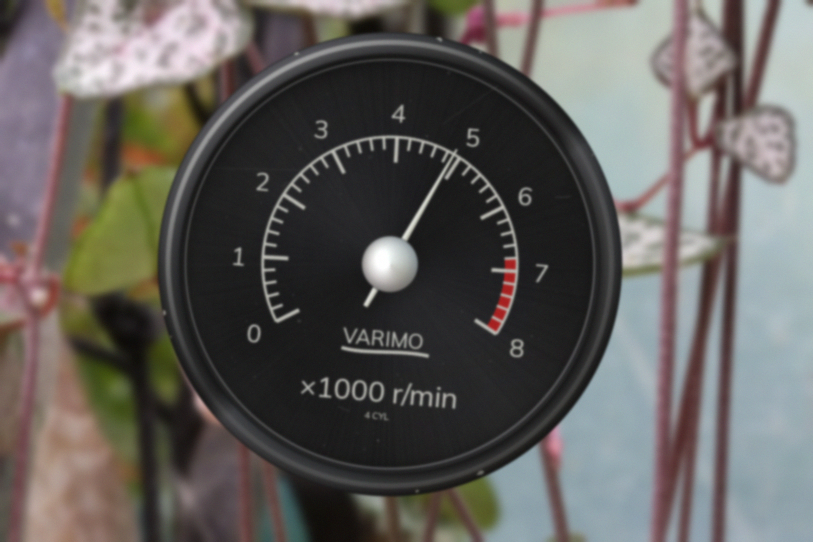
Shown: 4900 (rpm)
